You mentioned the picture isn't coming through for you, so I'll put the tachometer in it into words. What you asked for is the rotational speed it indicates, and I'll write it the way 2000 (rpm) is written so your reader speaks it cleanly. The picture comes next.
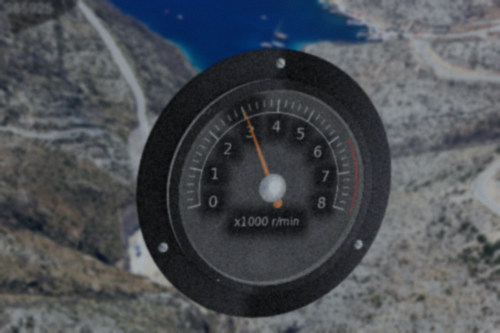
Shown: 3000 (rpm)
